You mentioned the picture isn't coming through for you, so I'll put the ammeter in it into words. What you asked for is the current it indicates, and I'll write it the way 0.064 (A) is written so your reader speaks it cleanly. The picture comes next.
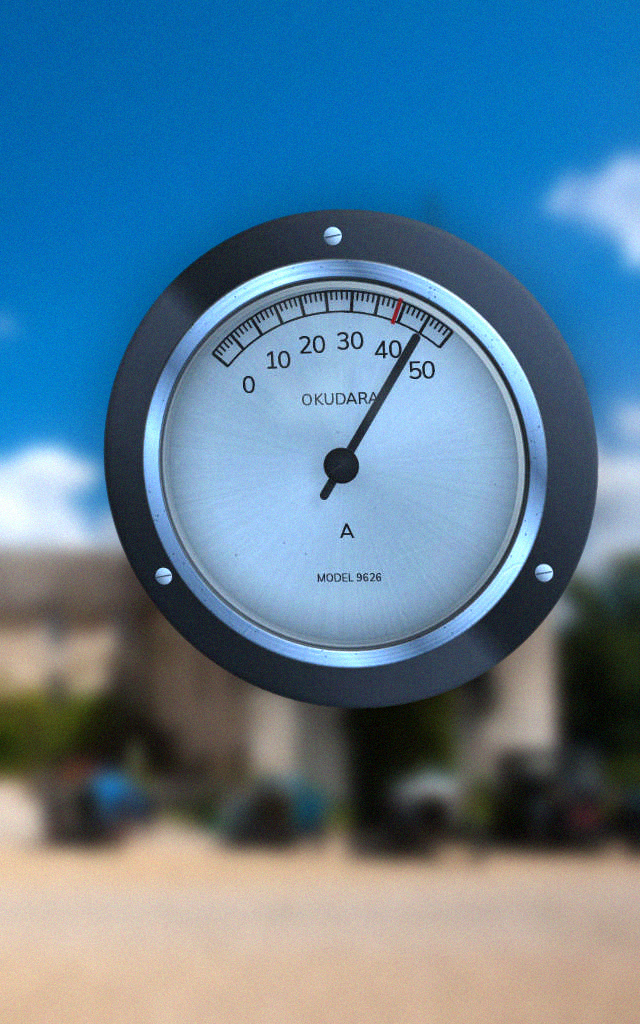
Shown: 45 (A)
